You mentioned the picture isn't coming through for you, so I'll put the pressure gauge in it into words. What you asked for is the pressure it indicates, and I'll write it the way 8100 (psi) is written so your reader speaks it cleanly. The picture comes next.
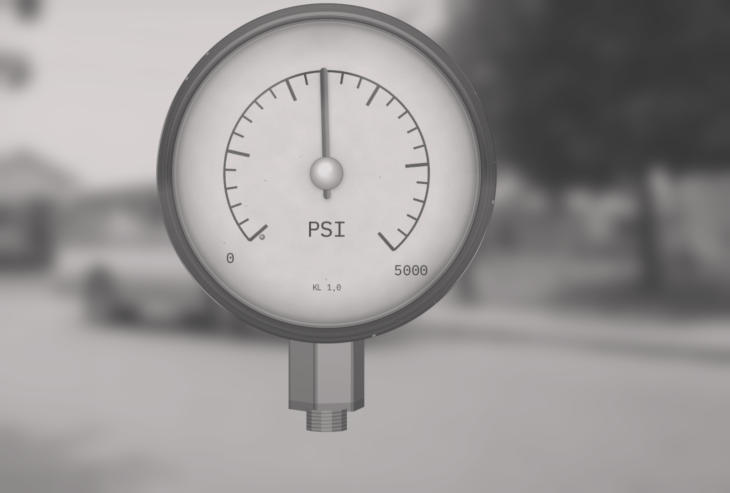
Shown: 2400 (psi)
